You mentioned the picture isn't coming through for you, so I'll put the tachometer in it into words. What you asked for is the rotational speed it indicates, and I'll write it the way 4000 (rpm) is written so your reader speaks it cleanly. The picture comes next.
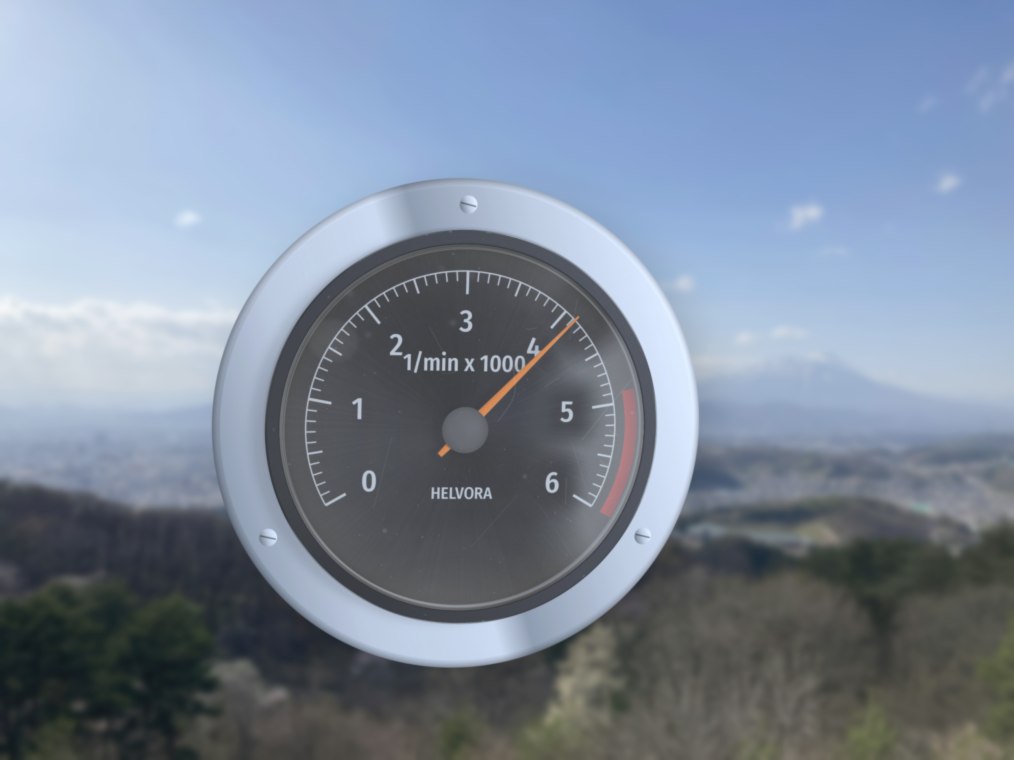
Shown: 4100 (rpm)
